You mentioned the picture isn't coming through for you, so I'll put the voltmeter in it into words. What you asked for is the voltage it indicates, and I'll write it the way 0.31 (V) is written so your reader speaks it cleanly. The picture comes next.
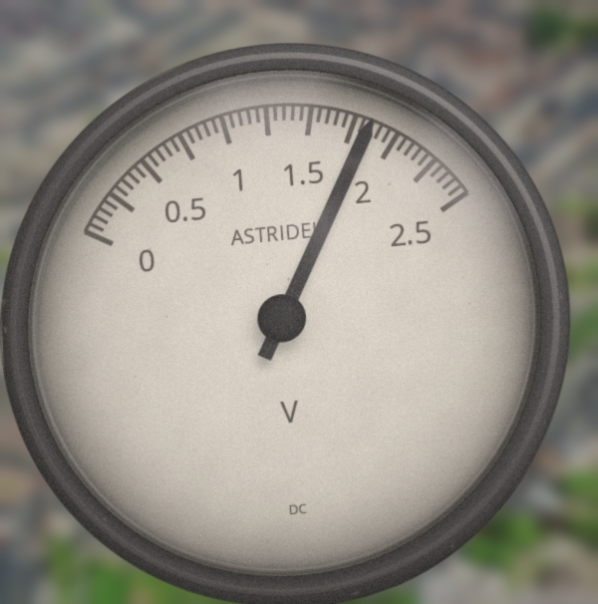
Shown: 1.85 (V)
